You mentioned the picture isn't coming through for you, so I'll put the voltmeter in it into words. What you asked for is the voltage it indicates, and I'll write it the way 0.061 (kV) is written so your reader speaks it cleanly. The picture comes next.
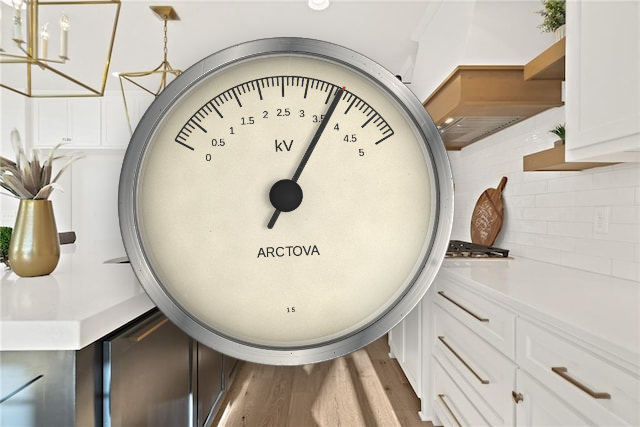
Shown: 3.7 (kV)
